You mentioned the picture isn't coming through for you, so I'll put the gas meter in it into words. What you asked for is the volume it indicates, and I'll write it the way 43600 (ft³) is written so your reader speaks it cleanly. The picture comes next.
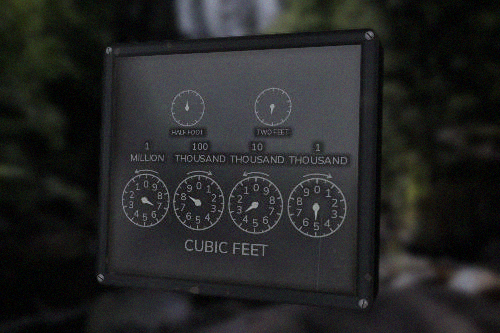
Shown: 683500 (ft³)
